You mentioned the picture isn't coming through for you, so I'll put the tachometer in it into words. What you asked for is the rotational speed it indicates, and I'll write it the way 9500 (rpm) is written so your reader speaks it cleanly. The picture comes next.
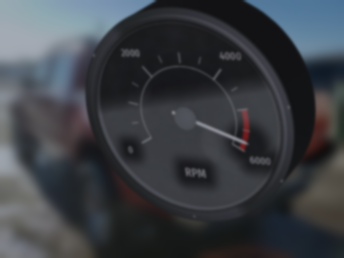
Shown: 5750 (rpm)
